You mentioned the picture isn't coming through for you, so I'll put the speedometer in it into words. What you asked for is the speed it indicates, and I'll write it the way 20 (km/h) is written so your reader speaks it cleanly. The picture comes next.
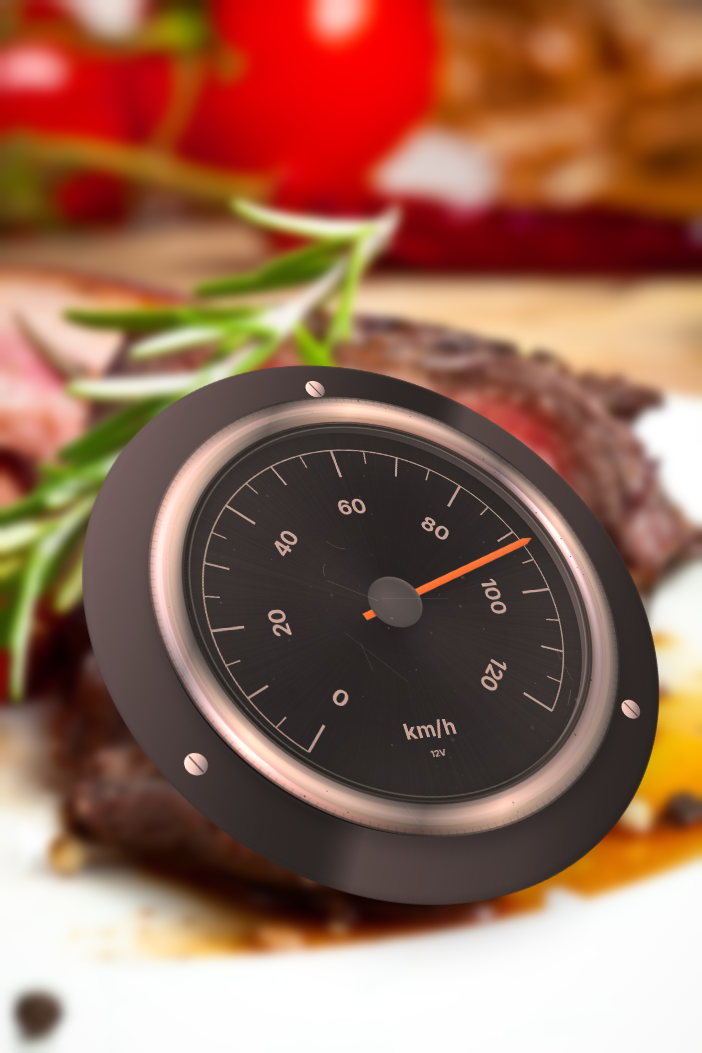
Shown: 92.5 (km/h)
